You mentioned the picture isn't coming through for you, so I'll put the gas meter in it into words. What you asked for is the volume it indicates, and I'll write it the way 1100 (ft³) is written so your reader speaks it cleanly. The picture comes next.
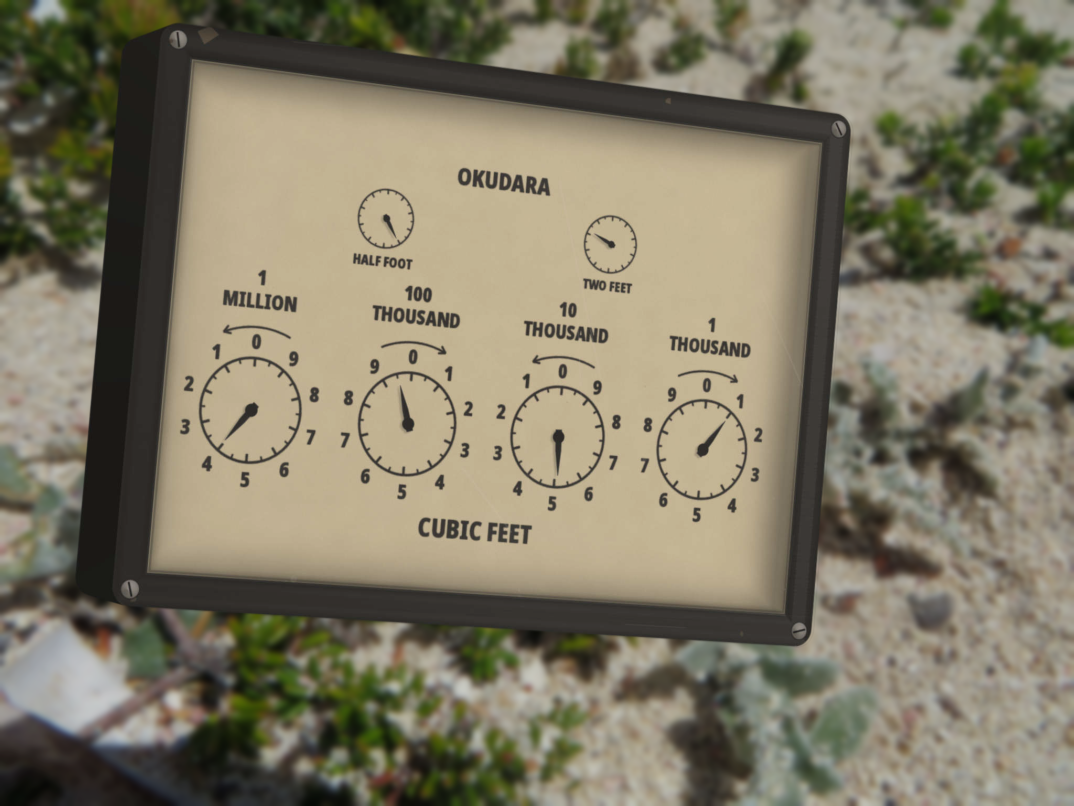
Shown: 395100 (ft³)
